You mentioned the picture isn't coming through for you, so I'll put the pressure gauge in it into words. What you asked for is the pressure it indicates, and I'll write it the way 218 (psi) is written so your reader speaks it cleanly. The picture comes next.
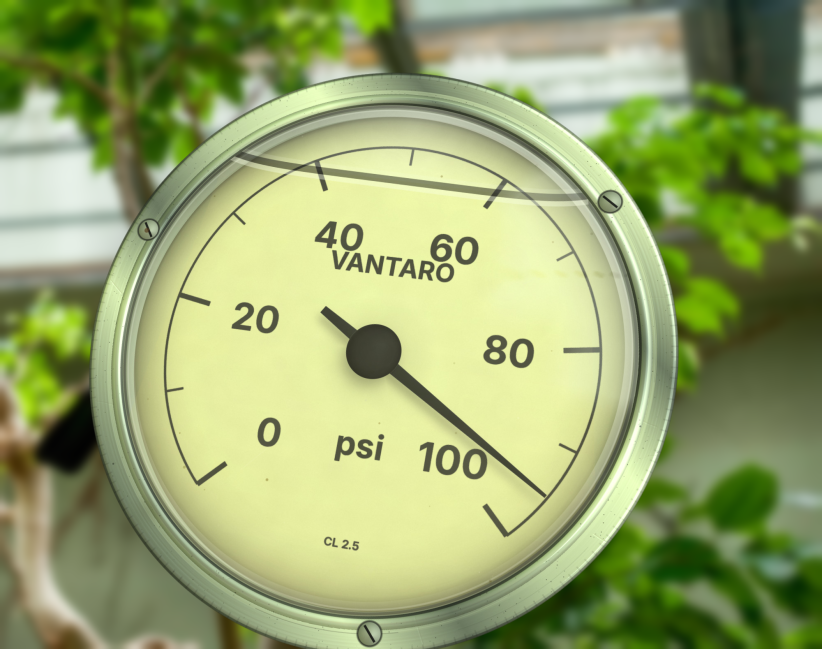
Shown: 95 (psi)
